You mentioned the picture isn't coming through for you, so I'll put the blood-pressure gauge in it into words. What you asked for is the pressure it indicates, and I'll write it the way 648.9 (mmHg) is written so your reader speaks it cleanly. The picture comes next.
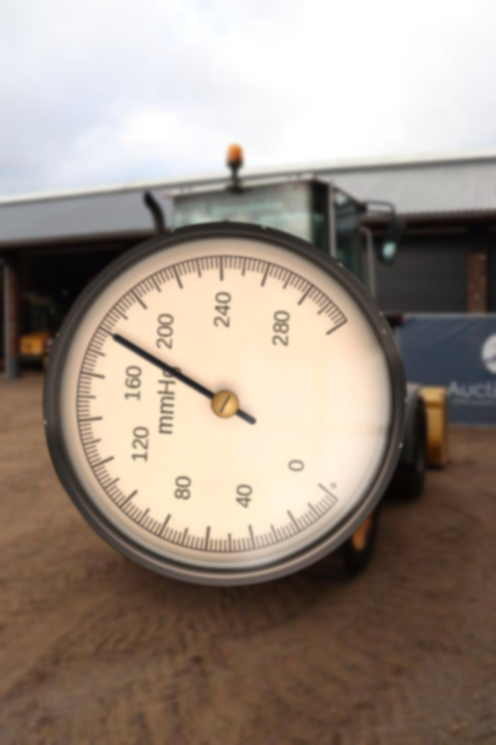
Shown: 180 (mmHg)
